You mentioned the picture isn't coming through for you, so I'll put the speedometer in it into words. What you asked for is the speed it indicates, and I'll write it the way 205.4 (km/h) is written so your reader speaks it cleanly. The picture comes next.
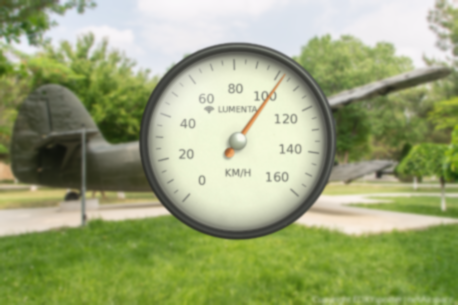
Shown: 102.5 (km/h)
